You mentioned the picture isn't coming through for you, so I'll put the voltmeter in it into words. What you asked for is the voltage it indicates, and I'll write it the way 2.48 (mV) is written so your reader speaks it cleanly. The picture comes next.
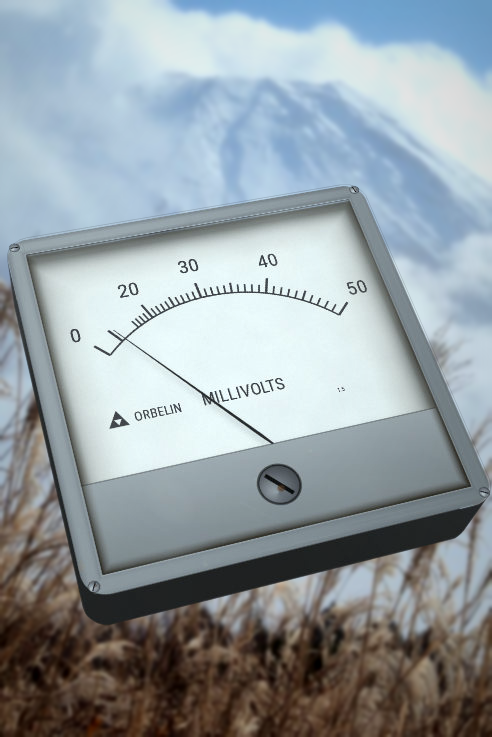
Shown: 10 (mV)
